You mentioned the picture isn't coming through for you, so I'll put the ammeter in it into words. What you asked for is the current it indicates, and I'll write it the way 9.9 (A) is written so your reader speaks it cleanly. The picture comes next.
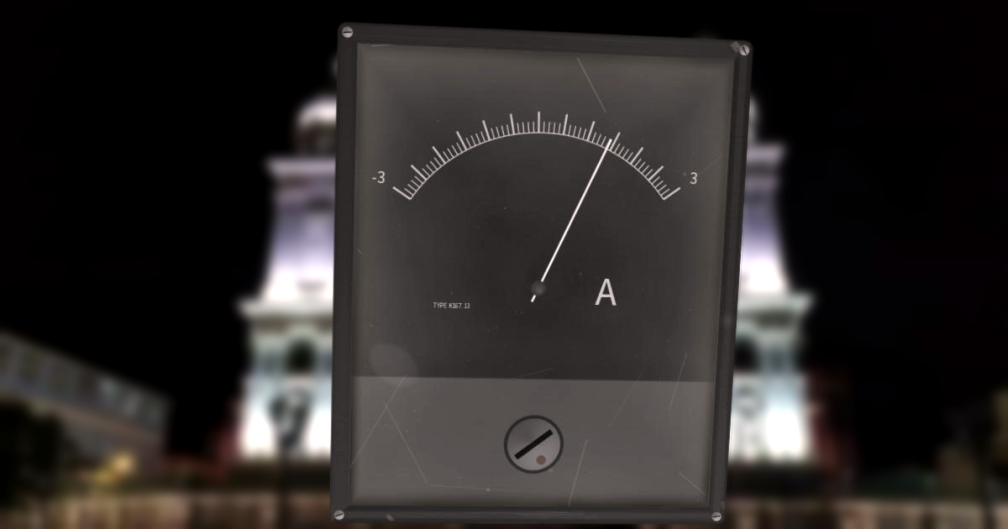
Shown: 1.4 (A)
